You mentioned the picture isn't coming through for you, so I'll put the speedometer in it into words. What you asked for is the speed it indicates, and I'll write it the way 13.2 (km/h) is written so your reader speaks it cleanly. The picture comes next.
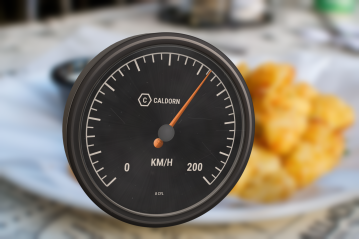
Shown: 125 (km/h)
